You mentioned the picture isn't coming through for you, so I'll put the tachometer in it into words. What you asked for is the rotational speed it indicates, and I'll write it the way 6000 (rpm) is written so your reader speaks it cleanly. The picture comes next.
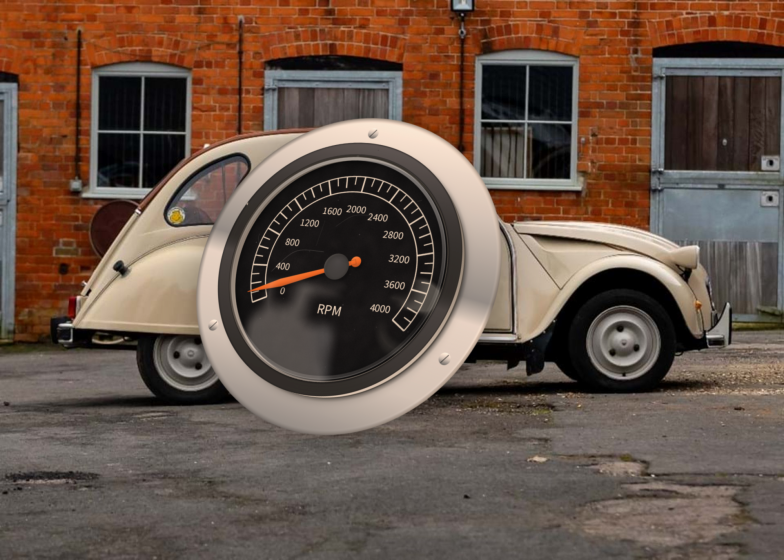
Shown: 100 (rpm)
